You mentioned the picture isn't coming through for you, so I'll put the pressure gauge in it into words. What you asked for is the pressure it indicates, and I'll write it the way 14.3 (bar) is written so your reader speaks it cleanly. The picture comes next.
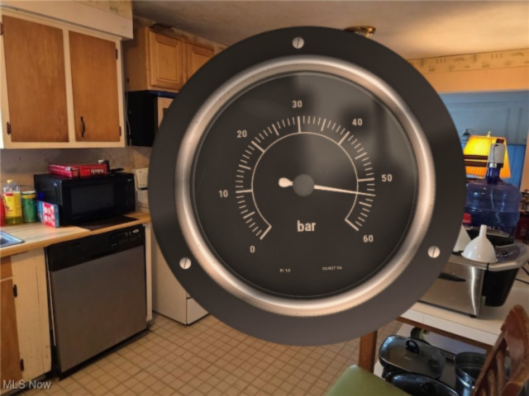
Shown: 53 (bar)
